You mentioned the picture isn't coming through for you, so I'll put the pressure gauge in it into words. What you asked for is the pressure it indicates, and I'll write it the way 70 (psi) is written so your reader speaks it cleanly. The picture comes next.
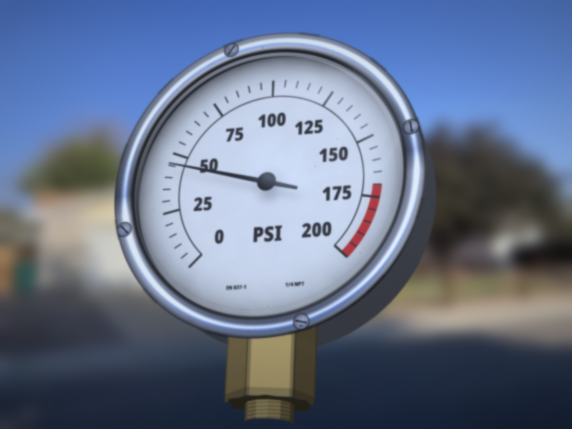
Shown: 45 (psi)
